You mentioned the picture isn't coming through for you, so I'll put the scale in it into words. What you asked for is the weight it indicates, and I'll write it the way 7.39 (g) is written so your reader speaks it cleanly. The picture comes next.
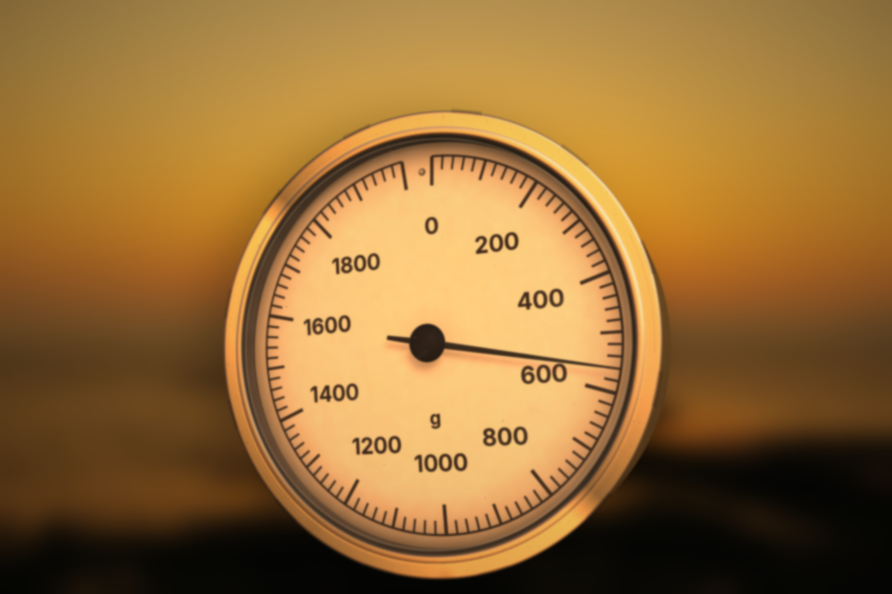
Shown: 560 (g)
